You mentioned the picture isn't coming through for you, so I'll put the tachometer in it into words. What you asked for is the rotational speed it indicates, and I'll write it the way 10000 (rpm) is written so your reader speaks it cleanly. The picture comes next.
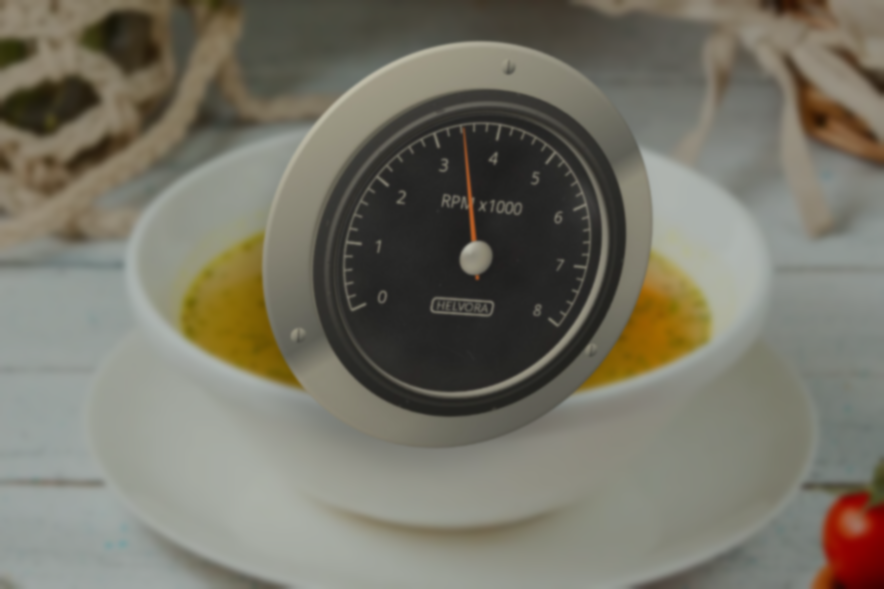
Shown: 3400 (rpm)
